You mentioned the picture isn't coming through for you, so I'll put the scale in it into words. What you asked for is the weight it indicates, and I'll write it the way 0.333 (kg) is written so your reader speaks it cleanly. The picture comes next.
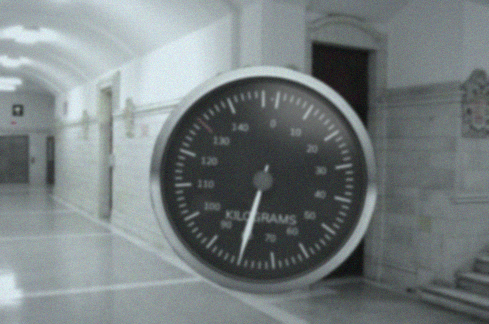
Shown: 80 (kg)
